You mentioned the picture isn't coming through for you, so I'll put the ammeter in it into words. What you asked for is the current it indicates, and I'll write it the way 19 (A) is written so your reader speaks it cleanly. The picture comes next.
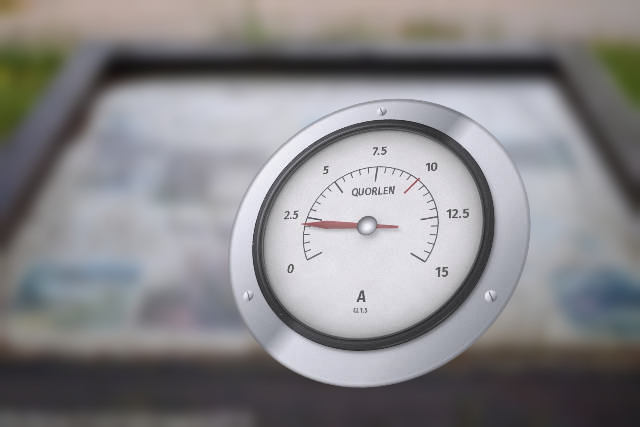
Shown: 2 (A)
